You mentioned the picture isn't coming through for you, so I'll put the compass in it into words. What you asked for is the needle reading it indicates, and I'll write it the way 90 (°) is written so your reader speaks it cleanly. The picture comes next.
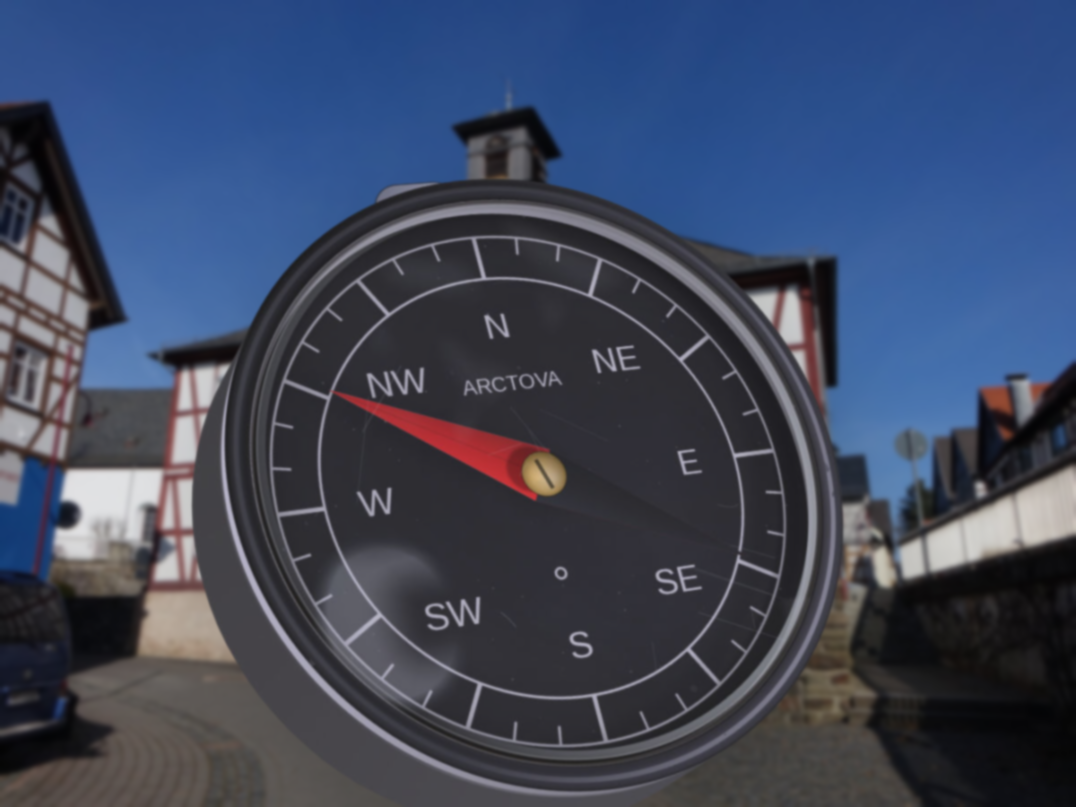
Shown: 300 (°)
